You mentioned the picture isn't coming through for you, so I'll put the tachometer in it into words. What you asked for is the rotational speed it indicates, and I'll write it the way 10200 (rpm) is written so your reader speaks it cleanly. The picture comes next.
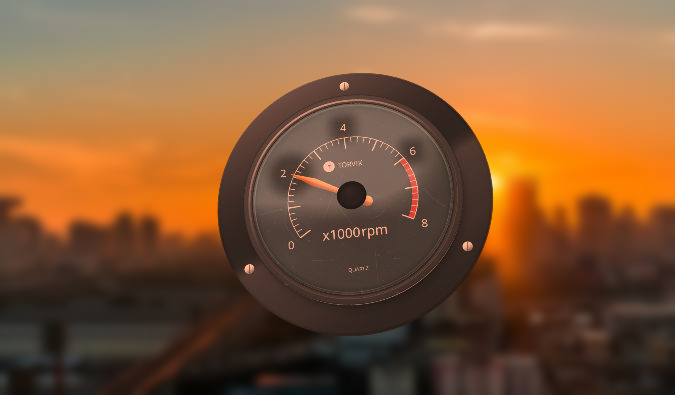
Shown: 2000 (rpm)
